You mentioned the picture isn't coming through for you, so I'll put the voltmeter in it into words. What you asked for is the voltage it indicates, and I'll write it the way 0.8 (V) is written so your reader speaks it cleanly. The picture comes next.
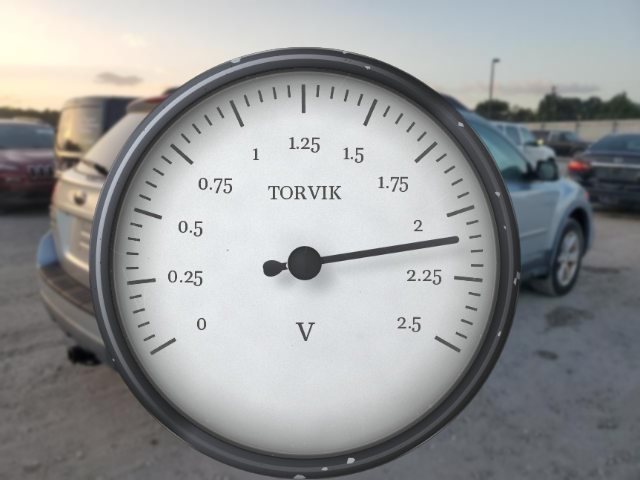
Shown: 2.1 (V)
